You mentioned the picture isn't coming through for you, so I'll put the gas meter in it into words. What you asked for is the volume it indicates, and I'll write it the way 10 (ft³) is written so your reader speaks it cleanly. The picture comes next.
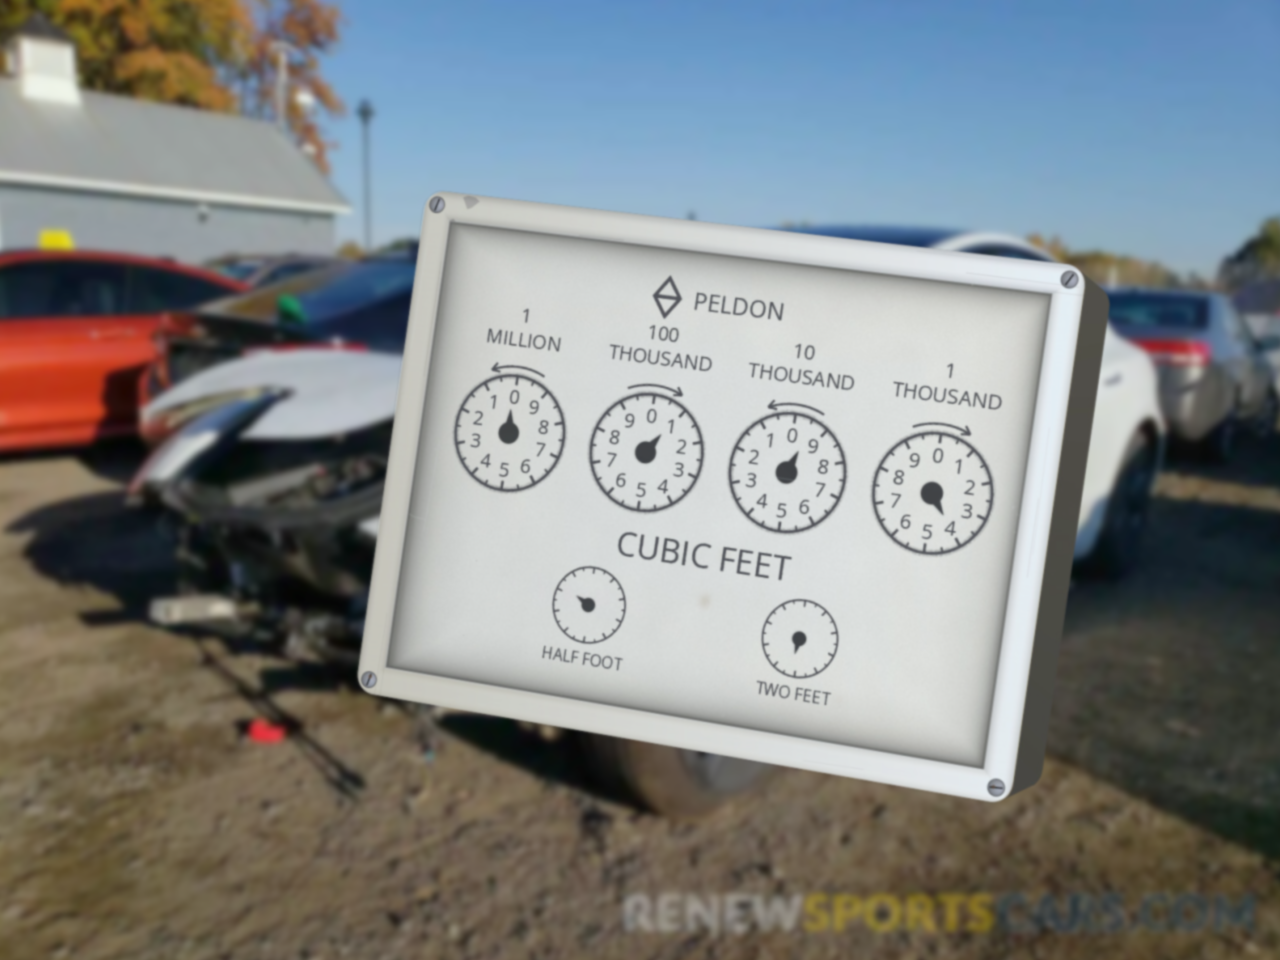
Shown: 9400 (ft³)
